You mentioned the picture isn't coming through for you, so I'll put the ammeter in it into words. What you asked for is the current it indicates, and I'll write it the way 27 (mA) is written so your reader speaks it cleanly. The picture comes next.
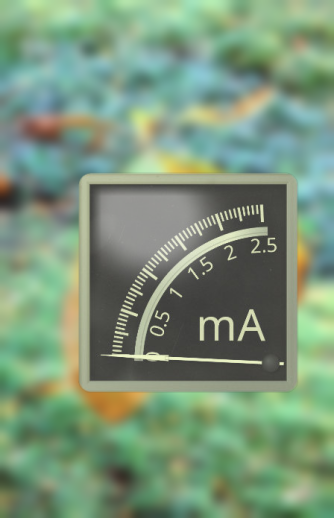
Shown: 0 (mA)
